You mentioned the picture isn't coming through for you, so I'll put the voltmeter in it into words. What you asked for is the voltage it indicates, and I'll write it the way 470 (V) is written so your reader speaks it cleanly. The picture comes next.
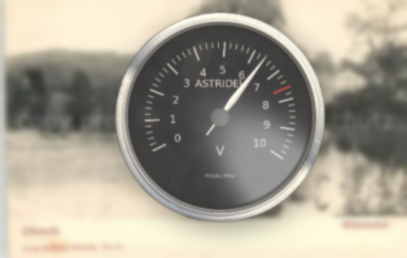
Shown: 6.4 (V)
